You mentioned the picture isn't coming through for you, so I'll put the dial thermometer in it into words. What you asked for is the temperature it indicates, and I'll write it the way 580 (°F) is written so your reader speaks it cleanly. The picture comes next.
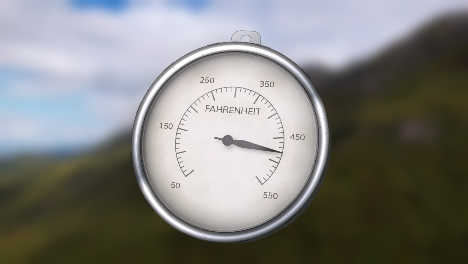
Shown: 480 (°F)
